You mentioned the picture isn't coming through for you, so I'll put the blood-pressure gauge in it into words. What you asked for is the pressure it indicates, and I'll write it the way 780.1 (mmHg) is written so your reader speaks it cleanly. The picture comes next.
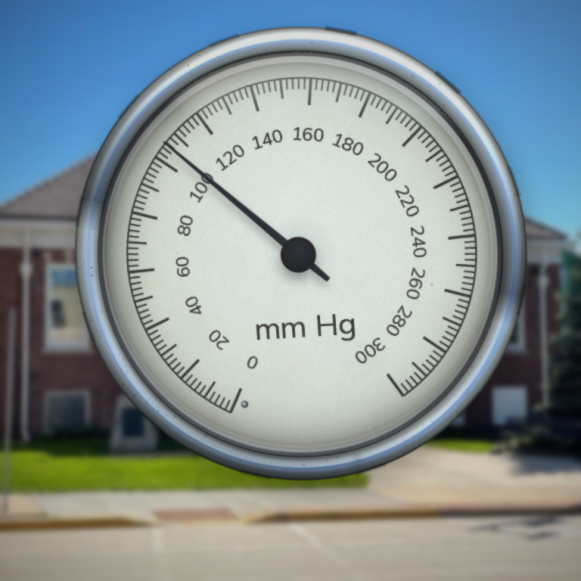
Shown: 106 (mmHg)
